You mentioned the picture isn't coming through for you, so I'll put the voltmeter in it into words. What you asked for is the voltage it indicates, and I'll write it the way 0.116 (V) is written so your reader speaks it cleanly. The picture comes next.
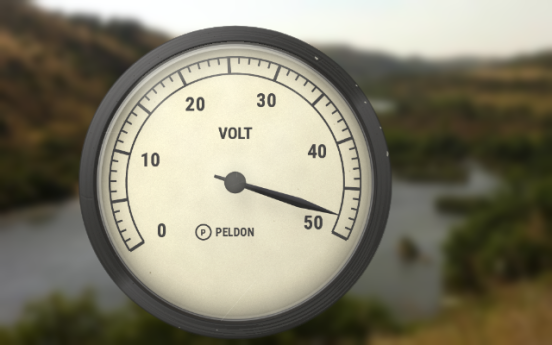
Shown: 48 (V)
